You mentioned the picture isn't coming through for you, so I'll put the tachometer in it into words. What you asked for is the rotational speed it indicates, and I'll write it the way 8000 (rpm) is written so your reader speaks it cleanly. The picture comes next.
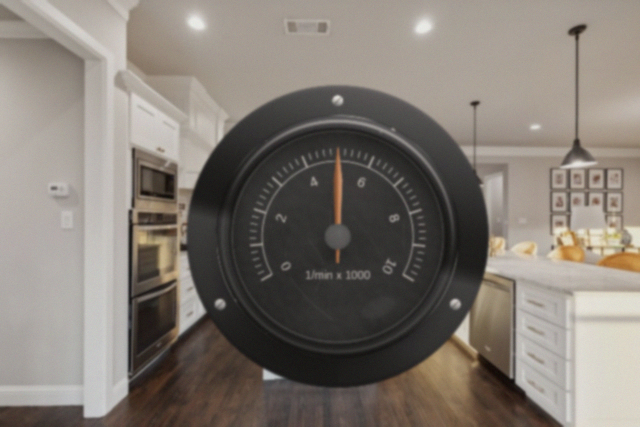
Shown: 5000 (rpm)
